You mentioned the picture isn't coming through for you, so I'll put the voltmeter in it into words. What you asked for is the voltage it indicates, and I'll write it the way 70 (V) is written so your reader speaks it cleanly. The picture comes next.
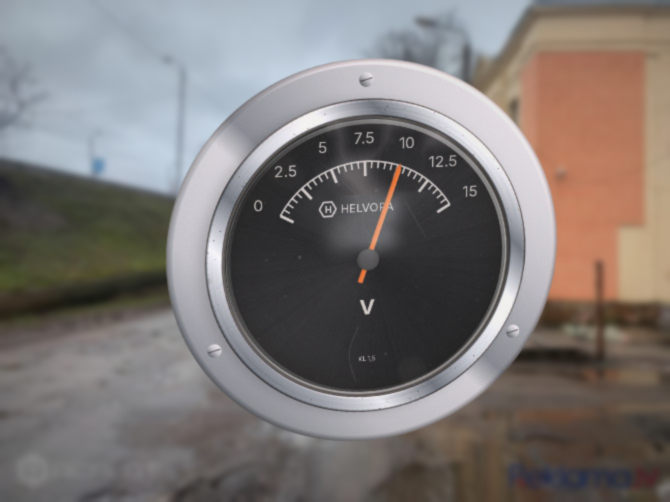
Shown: 10 (V)
